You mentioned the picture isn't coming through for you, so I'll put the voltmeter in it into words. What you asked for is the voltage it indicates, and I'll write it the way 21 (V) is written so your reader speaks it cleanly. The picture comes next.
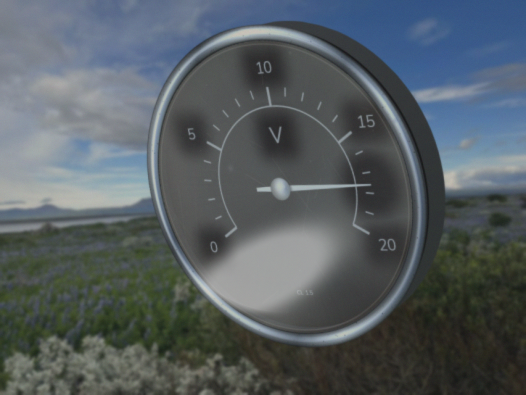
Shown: 17.5 (V)
